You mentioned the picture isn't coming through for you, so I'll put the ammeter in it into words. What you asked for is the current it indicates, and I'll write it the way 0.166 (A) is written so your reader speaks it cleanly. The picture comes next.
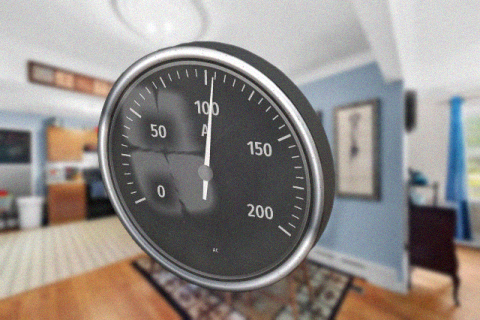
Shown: 105 (A)
